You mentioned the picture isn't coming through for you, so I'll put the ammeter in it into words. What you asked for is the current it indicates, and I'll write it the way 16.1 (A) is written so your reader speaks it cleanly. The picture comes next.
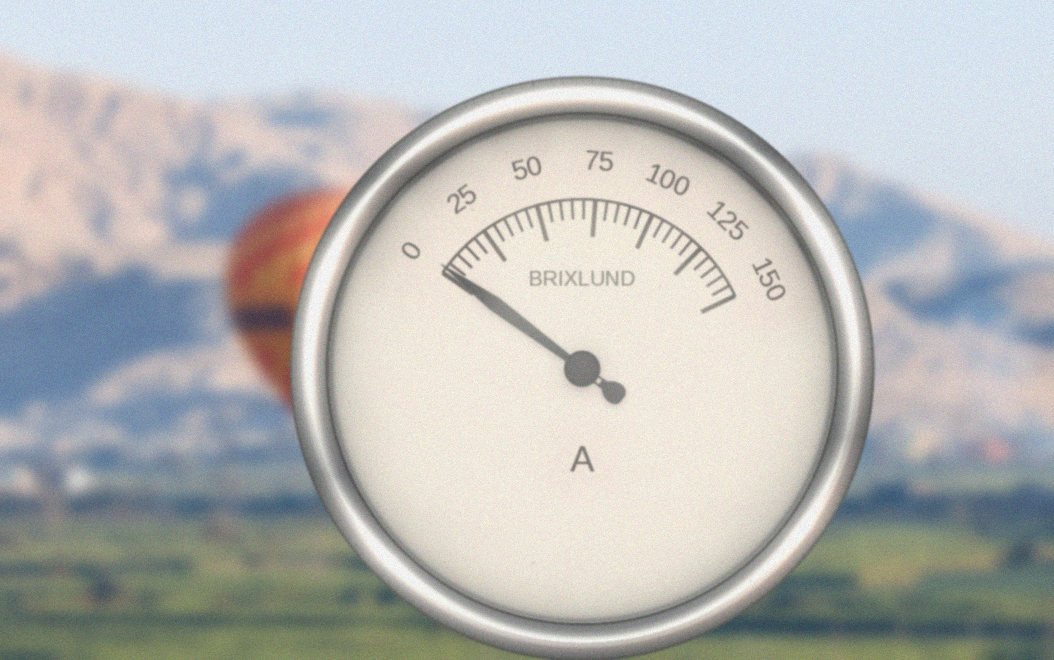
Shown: 2.5 (A)
